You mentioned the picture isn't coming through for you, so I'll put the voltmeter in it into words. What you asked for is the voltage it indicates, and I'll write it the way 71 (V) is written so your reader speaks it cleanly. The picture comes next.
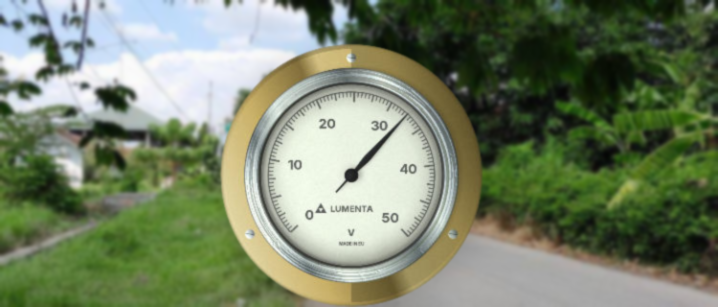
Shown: 32.5 (V)
